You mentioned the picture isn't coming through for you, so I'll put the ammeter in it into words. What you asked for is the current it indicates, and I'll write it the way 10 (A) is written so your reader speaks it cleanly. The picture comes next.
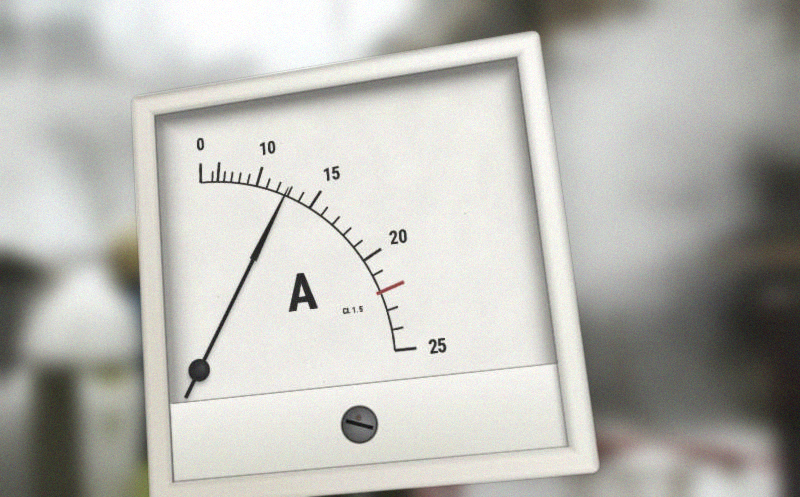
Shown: 13 (A)
